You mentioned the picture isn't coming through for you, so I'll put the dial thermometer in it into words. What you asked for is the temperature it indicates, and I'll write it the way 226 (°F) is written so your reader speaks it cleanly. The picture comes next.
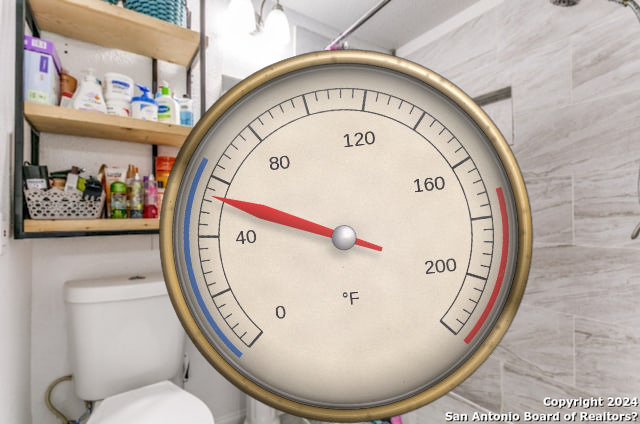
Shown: 54 (°F)
